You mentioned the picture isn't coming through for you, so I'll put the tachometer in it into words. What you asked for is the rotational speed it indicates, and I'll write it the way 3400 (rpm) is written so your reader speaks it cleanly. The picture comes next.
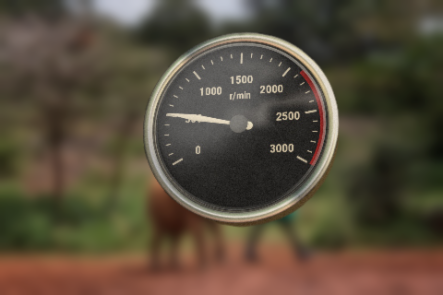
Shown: 500 (rpm)
